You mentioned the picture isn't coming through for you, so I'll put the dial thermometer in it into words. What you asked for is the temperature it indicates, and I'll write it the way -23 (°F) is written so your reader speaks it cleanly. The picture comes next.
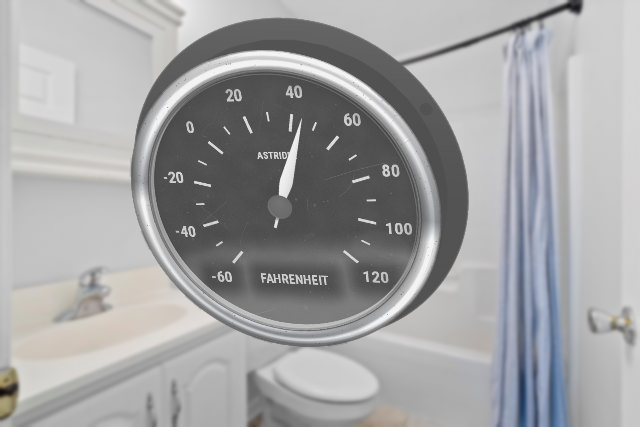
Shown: 45 (°F)
